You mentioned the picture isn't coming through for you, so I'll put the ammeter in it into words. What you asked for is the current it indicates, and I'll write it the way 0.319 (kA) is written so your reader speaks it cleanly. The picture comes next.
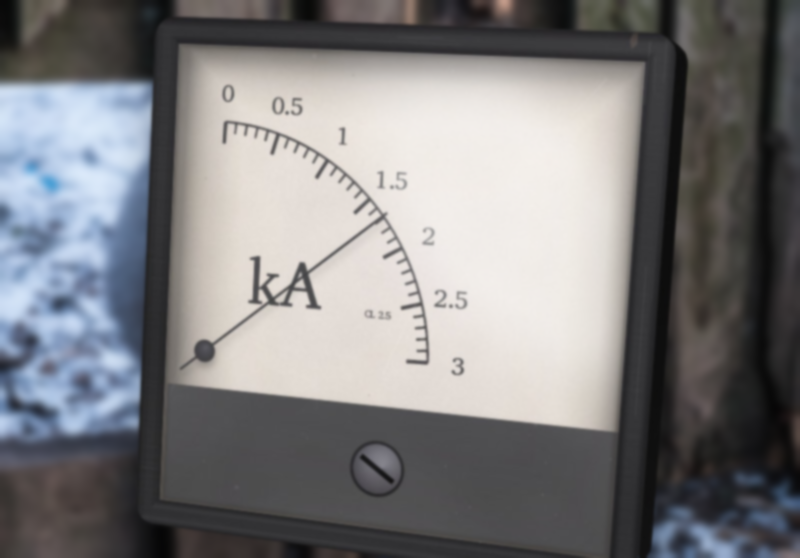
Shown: 1.7 (kA)
